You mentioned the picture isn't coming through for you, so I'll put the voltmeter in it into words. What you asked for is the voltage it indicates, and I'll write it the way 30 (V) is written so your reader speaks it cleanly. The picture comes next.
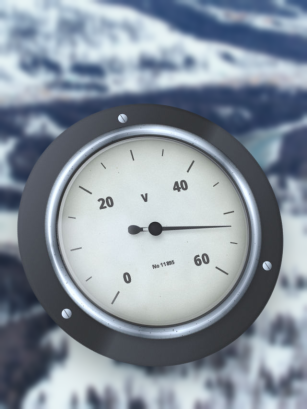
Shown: 52.5 (V)
